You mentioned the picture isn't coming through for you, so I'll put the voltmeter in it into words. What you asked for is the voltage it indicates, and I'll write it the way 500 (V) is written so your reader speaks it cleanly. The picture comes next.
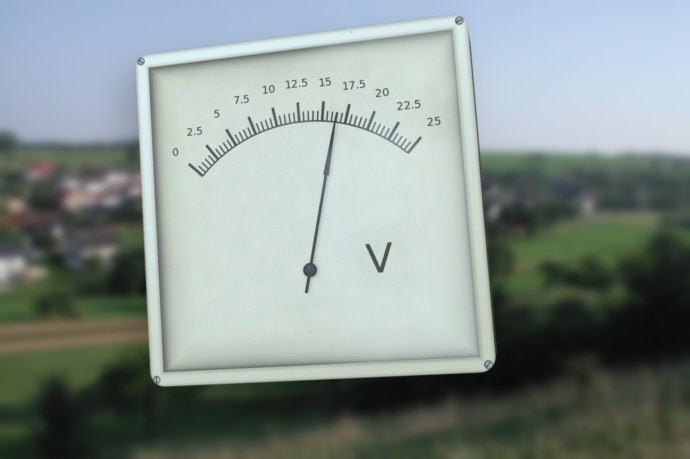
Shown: 16.5 (V)
